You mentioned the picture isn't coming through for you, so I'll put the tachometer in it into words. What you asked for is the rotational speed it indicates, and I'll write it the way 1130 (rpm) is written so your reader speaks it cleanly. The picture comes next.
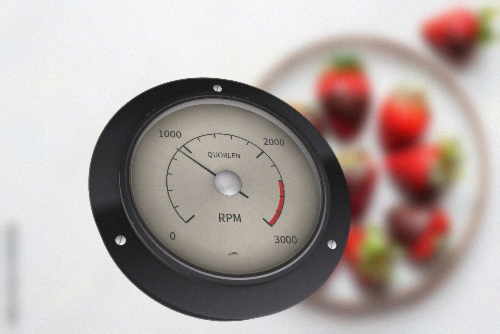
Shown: 900 (rpm)
